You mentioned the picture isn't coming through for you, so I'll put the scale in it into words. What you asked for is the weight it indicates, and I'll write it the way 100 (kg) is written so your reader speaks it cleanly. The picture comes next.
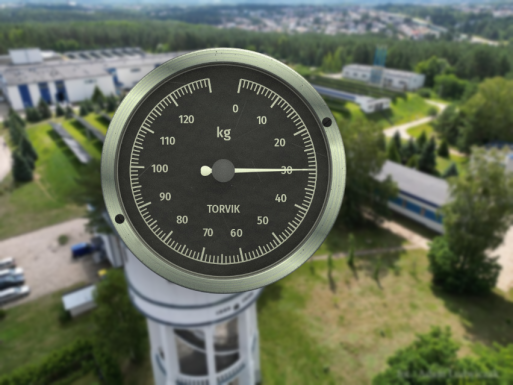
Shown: 30 (kg)
